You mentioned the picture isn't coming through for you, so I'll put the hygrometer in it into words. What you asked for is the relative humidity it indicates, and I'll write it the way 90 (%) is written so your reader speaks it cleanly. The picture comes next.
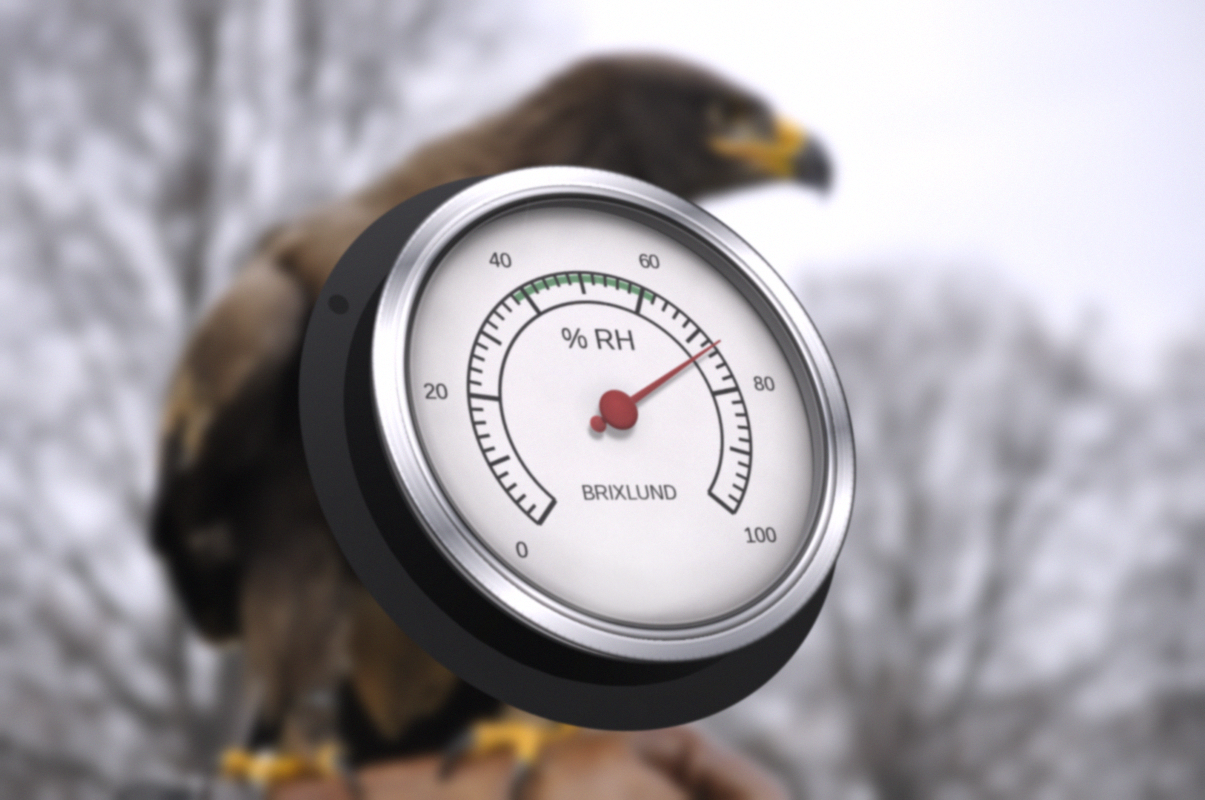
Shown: 73 (%)
